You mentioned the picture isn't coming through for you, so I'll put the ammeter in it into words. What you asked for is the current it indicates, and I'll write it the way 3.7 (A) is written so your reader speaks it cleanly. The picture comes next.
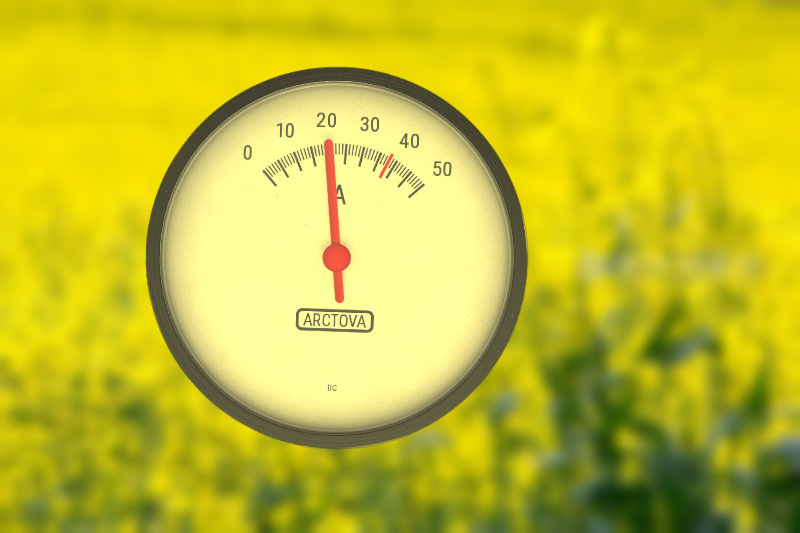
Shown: 20 (A)
